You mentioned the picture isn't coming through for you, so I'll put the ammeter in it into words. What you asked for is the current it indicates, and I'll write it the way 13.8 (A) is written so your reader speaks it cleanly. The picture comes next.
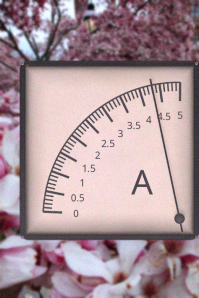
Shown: 4.3 (A)
